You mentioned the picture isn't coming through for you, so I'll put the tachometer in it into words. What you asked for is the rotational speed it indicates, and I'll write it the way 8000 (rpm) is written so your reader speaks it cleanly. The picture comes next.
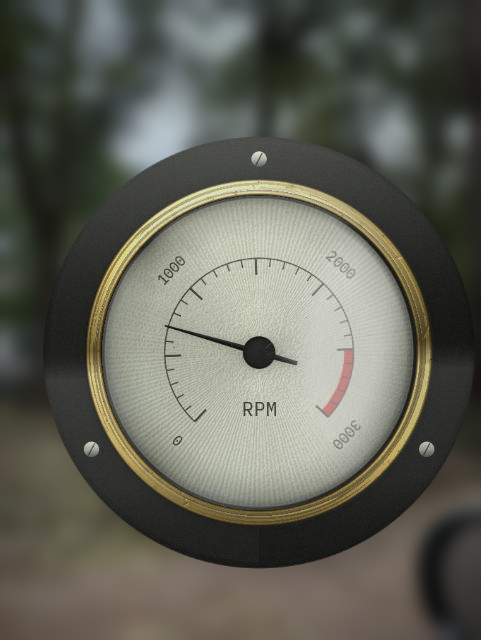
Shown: 700 (rpm)
